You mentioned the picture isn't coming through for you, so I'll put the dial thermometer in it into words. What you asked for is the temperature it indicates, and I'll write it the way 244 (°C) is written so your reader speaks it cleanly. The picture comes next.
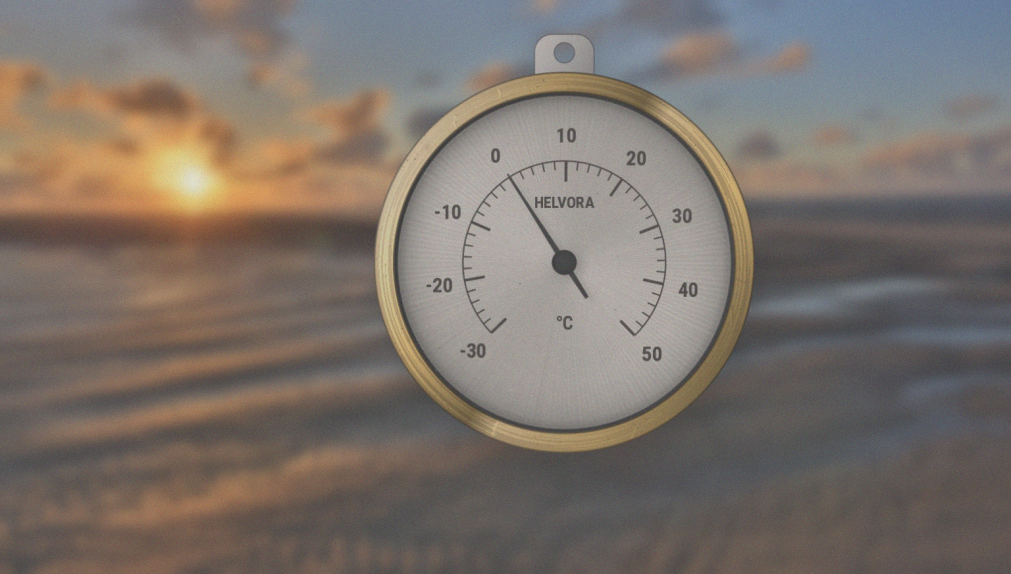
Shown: 0 (°C)
